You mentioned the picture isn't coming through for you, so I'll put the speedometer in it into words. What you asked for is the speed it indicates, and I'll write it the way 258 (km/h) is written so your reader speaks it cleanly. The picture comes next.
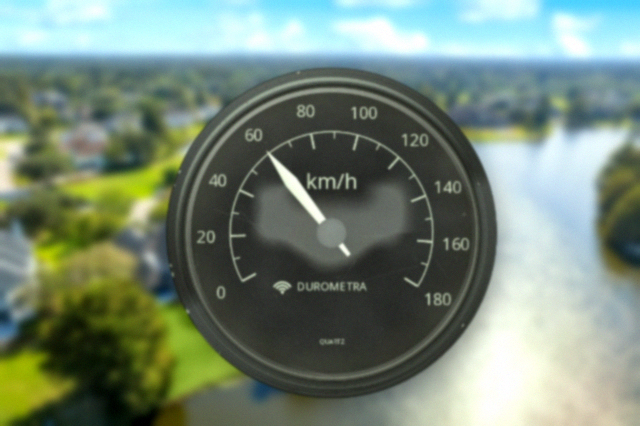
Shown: 60 (km/h)
